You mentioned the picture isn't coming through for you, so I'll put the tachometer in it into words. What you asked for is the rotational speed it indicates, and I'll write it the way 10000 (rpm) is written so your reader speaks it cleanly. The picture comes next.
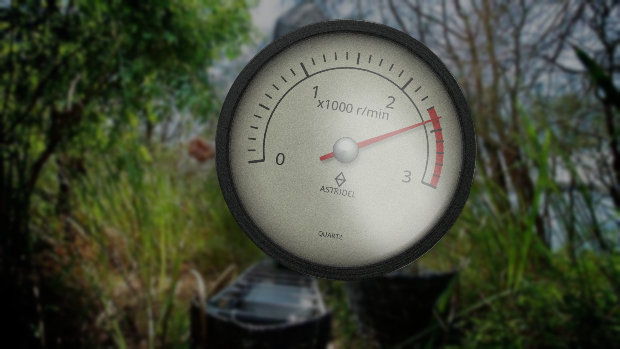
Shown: 2400 (rpm)
